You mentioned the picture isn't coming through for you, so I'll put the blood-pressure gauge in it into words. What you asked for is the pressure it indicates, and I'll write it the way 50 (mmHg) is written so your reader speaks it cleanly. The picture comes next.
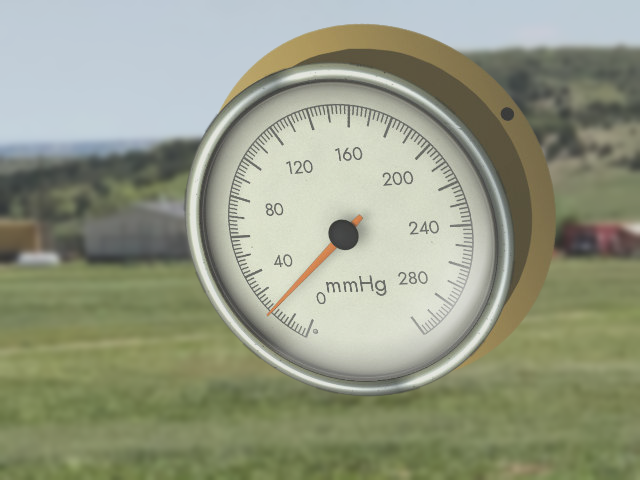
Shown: 20 (mmHg)
